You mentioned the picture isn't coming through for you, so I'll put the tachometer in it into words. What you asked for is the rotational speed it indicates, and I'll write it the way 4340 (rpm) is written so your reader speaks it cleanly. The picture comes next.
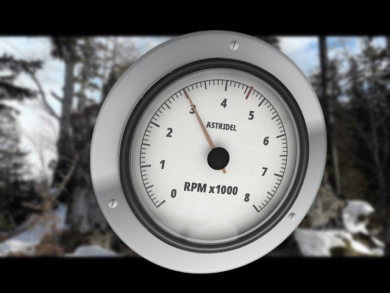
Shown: 3000 (rpm)
